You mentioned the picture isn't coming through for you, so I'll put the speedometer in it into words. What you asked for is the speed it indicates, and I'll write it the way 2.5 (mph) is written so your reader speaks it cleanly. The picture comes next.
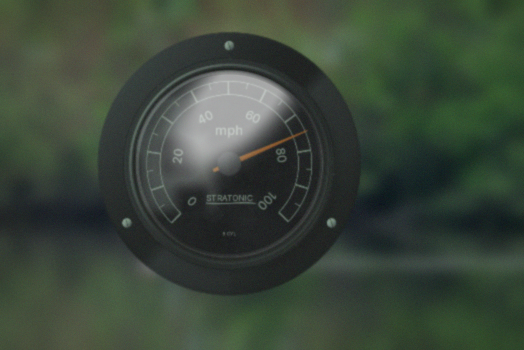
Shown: 75 (mph)
